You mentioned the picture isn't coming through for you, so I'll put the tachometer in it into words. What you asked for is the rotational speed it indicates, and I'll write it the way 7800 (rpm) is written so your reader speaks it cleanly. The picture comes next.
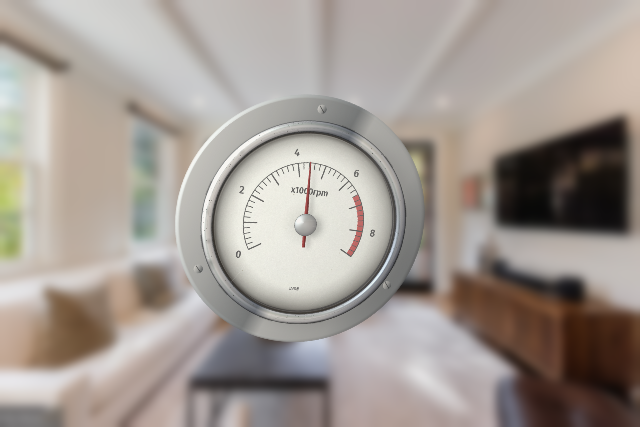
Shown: 4400 (rpm)
